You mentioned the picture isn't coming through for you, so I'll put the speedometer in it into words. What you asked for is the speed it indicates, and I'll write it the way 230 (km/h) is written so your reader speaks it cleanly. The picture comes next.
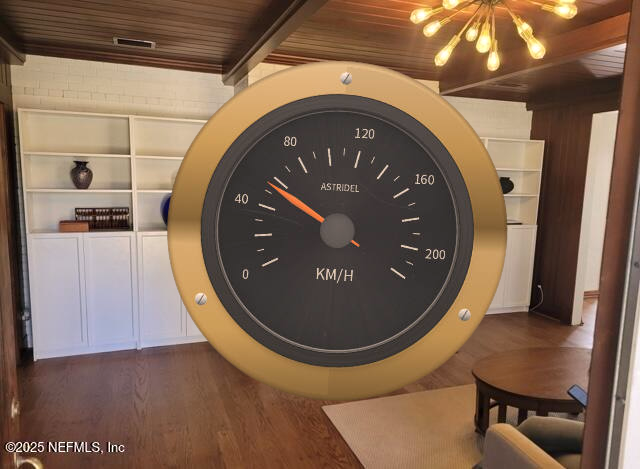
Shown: 55 (km/h)
